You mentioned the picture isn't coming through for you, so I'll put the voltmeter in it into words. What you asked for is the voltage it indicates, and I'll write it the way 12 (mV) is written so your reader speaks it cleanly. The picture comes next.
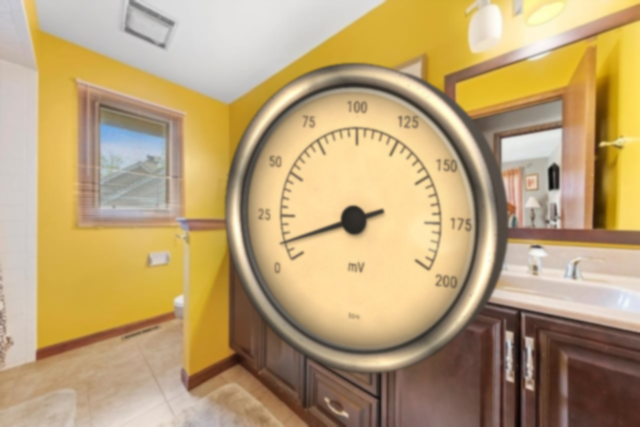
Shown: 10 (mV)
